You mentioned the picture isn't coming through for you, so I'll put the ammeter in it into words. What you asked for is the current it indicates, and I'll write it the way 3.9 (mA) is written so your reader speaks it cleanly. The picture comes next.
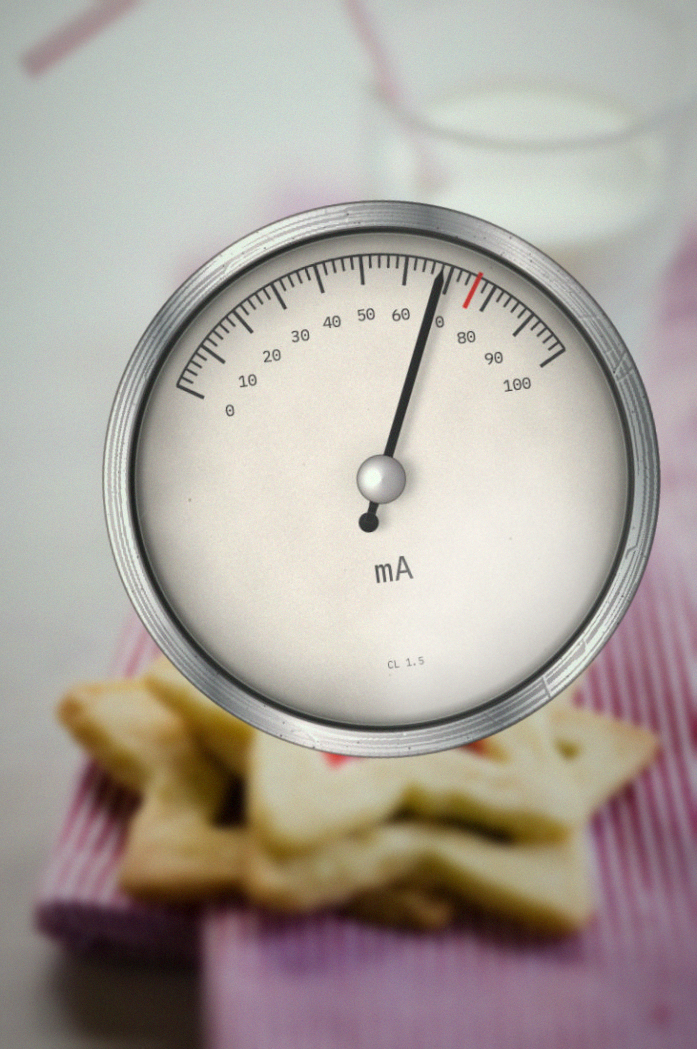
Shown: 68 (mA)
